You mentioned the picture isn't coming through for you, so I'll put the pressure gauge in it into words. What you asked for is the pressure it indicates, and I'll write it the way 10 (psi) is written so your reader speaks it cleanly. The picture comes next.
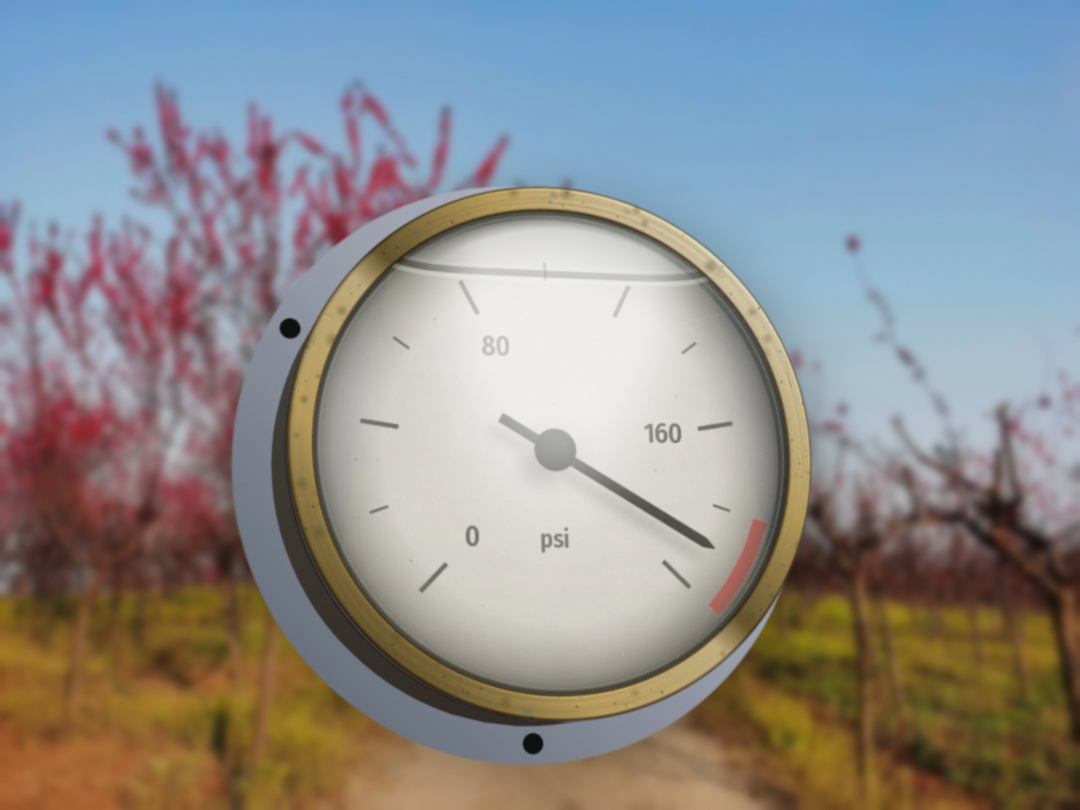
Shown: 190 (psi)
